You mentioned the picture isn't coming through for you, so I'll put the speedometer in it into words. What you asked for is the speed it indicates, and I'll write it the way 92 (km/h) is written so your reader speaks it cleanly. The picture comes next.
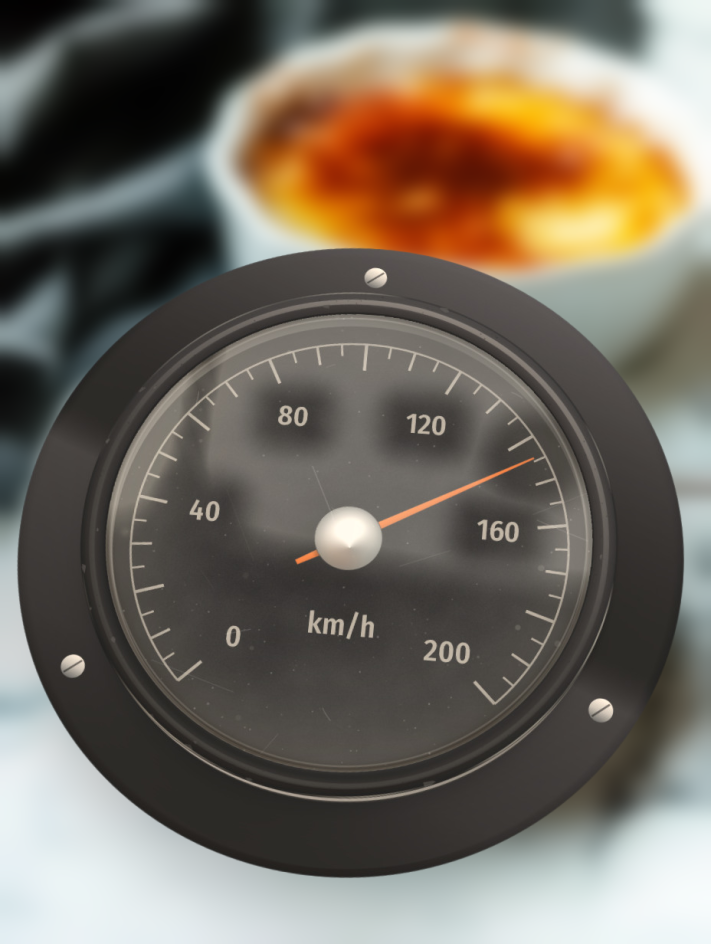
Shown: 145 (km/h)
